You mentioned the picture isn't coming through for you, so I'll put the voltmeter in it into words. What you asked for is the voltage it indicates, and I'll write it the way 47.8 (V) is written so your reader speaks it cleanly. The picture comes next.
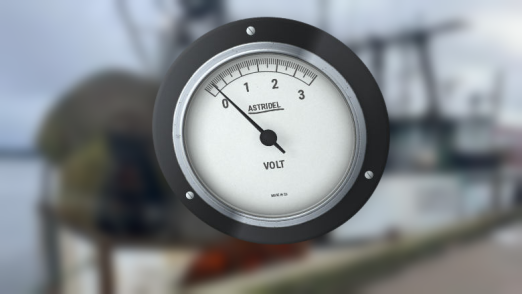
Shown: 0.25 (V)
